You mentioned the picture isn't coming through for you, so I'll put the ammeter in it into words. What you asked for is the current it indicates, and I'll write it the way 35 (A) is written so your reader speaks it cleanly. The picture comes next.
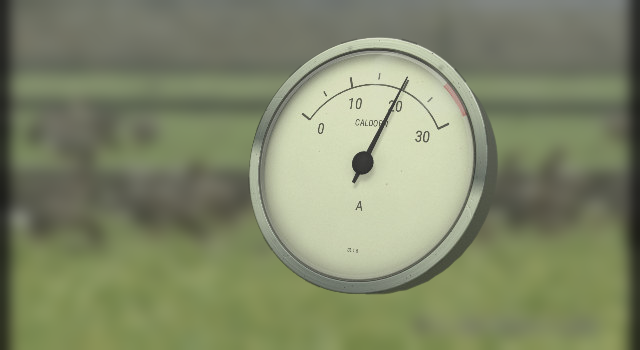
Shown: 20 (A)
